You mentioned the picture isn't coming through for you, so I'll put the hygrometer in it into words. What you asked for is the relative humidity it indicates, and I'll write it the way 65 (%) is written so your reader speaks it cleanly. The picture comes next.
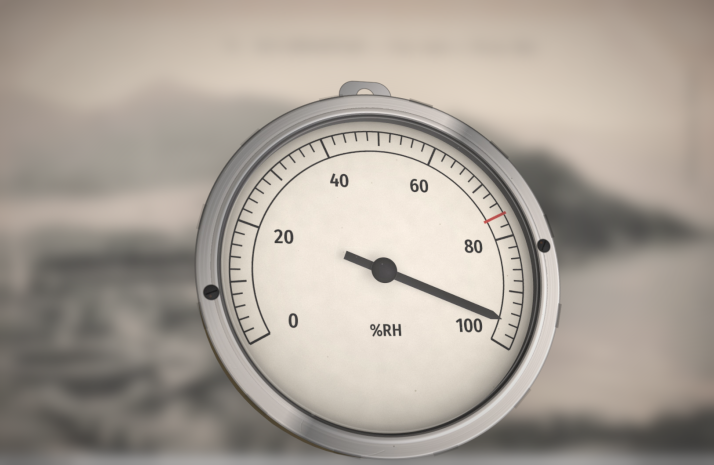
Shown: 96 (%)
